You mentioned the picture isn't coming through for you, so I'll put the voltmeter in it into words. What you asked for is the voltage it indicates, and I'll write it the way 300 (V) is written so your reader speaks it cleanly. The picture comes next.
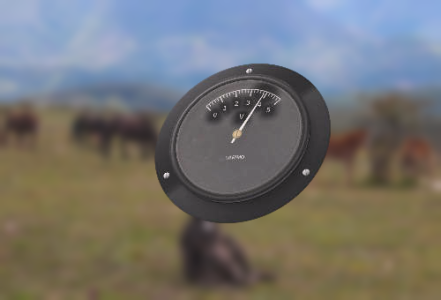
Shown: 4 (V)
